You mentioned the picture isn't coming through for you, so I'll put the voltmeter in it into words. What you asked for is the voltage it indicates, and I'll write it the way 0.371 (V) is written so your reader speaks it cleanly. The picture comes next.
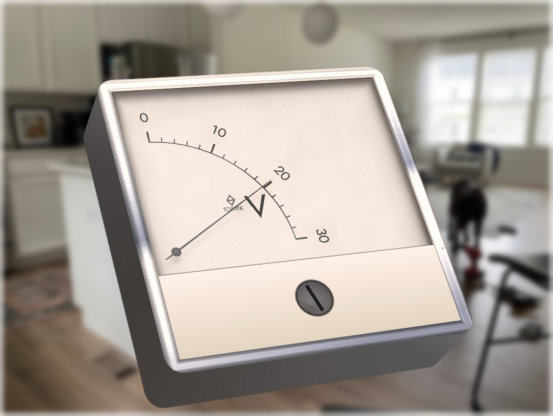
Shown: 20 (V)
